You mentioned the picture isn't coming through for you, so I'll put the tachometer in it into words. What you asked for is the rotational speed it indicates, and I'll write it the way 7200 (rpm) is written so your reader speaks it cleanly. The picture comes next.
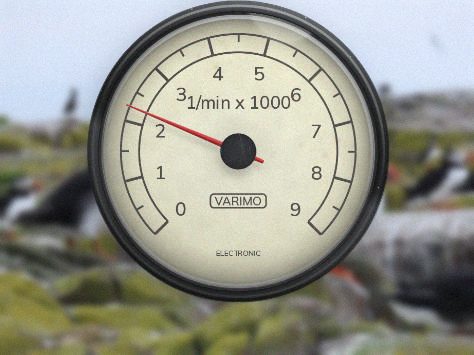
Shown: 2250 (rpm)
